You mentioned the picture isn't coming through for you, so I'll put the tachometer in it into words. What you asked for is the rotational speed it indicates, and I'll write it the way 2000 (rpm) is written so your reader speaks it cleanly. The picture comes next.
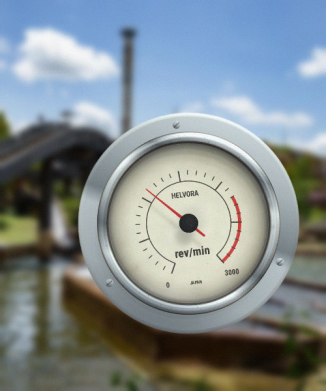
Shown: 1100 (rpm)
